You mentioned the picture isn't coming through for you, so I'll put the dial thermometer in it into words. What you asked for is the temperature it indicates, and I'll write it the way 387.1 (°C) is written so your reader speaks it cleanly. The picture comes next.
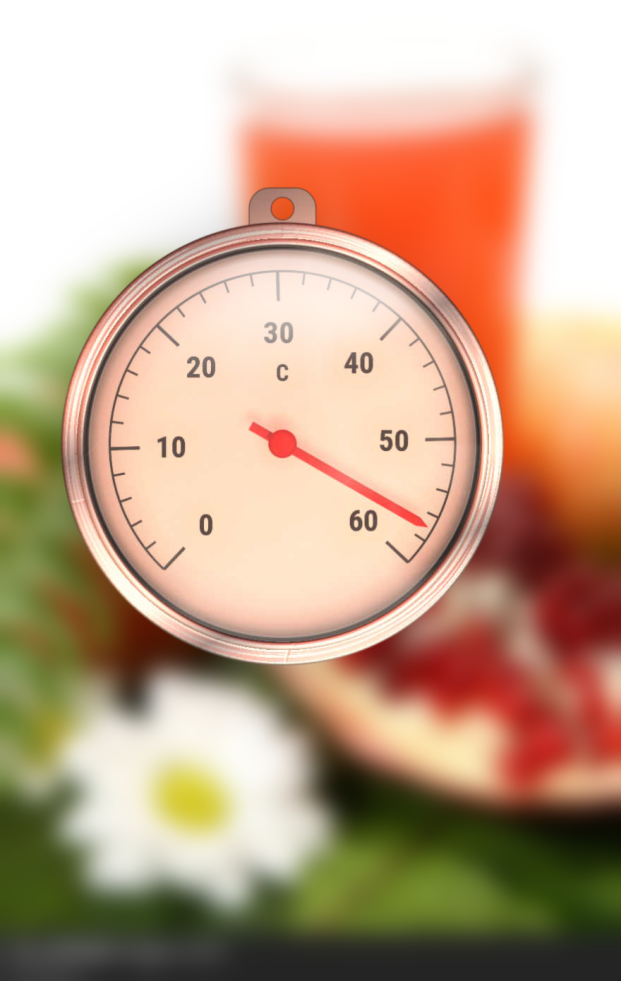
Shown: 57 (°C)
